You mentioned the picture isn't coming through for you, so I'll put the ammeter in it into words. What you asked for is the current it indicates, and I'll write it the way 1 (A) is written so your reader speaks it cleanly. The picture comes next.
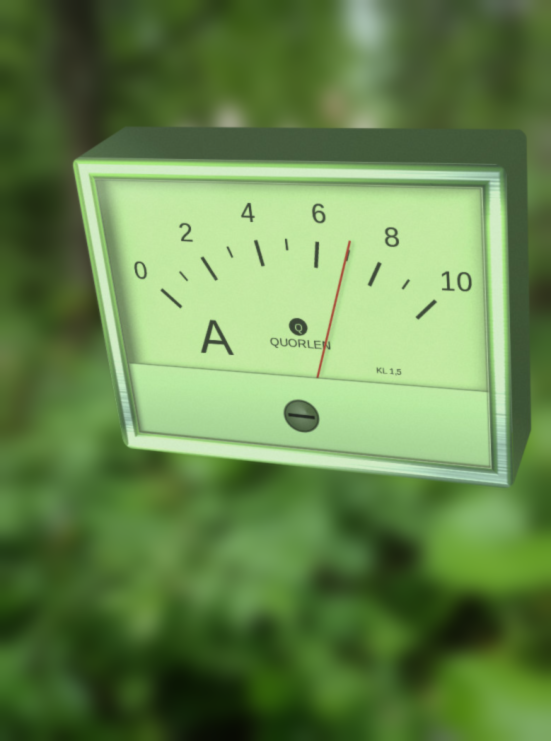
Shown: 7 (A)
